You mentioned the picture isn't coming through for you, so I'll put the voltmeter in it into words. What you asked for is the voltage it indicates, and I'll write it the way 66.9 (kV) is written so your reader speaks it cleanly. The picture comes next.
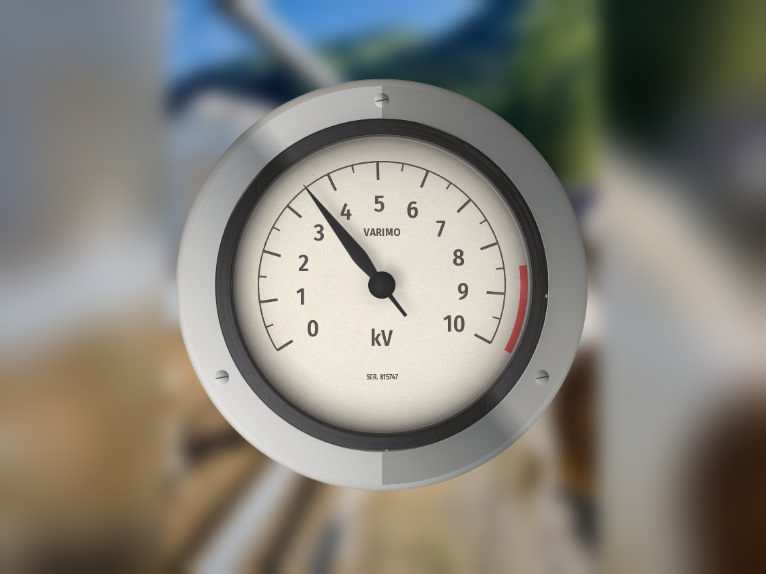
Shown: 3.5 (kV)
